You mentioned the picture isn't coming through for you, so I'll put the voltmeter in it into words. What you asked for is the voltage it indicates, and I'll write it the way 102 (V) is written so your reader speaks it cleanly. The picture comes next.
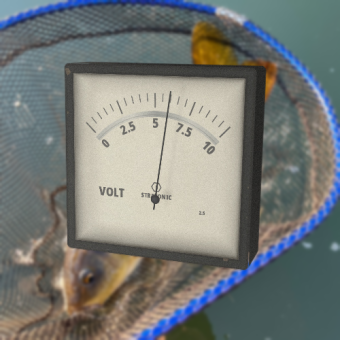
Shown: 6 (V)
